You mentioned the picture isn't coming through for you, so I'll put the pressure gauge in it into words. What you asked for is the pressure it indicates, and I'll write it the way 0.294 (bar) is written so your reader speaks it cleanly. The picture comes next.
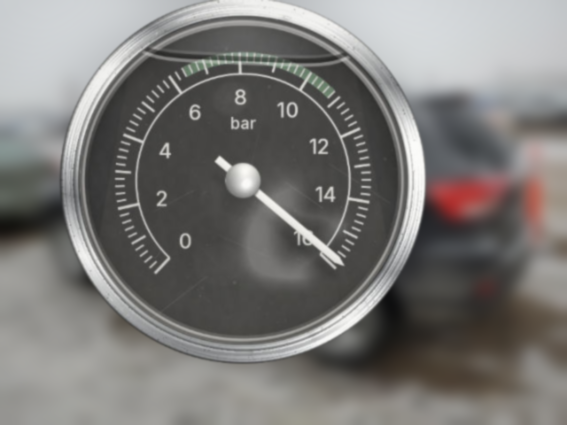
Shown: 15.8 (bar)
